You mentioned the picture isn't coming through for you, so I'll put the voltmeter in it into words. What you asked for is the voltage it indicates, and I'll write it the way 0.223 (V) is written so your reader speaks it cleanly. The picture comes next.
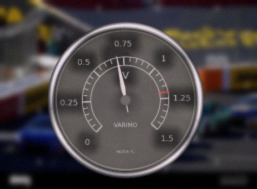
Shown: 0.7 (V)
